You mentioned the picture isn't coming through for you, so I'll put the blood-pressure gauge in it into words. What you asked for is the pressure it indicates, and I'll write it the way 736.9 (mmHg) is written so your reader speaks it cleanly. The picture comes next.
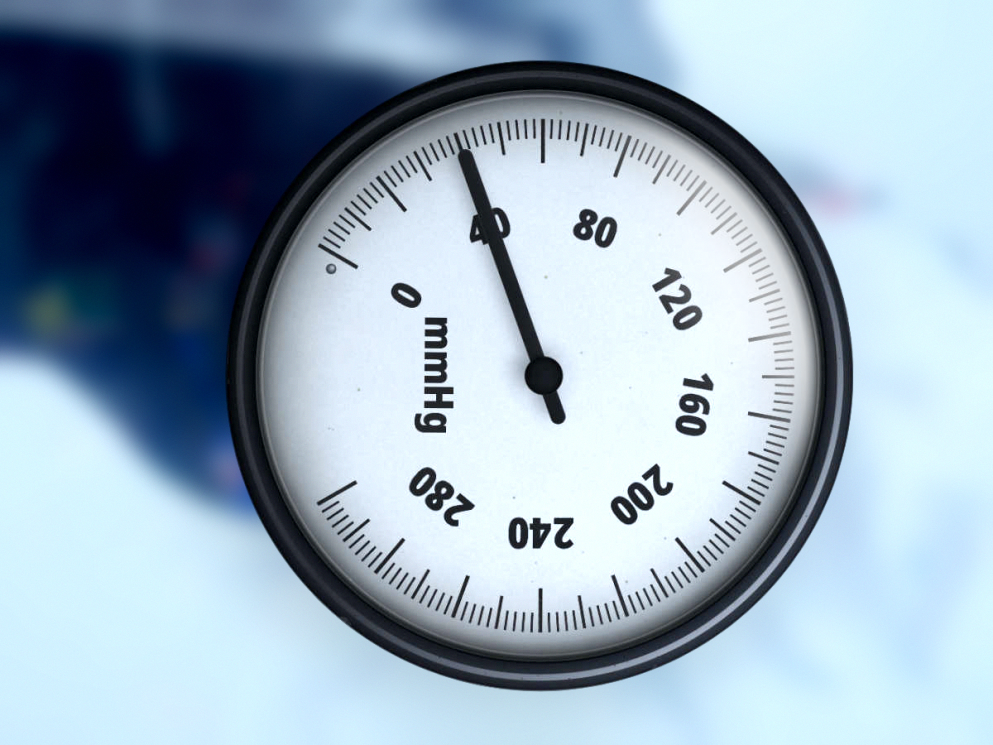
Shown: 40 (mmHg)
